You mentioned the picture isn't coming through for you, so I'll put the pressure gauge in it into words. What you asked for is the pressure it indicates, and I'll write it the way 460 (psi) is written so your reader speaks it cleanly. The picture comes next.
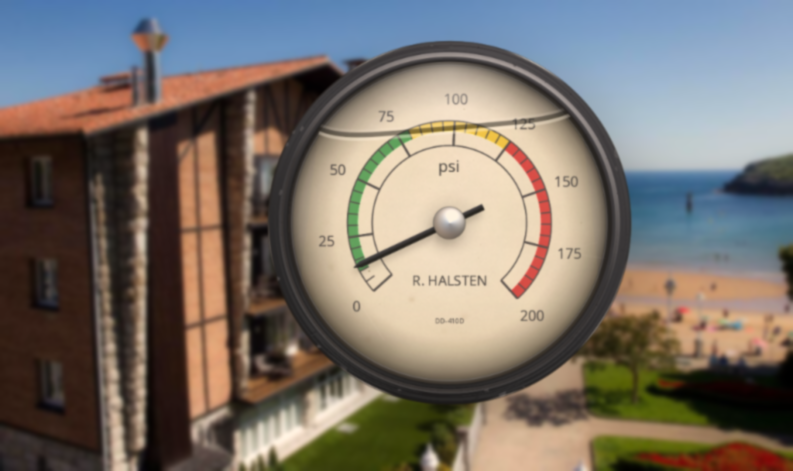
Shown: 12.5 (psi)
